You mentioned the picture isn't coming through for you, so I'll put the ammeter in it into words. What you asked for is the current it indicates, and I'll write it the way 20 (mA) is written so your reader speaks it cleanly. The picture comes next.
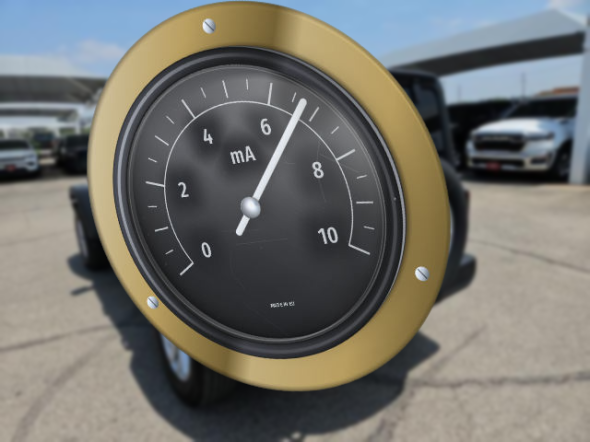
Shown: 6.75 (mA)
